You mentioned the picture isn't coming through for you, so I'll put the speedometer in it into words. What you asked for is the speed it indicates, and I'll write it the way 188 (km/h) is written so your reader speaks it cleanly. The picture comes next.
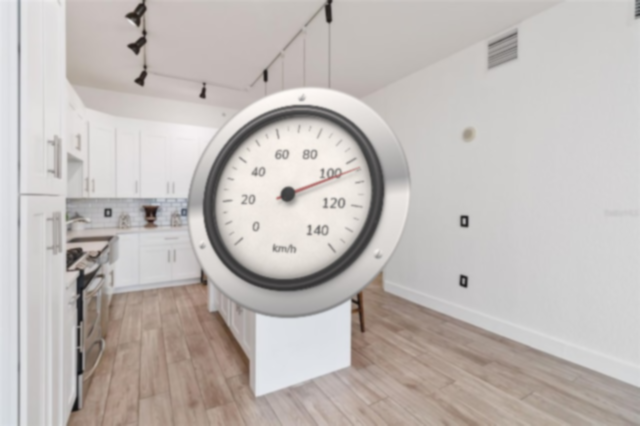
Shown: 105 (km/h)
